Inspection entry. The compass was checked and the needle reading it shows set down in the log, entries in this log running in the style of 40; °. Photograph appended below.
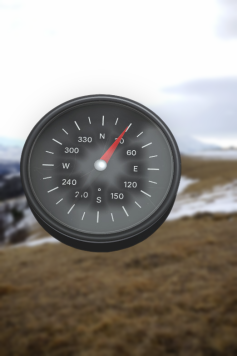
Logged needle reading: 30; °
